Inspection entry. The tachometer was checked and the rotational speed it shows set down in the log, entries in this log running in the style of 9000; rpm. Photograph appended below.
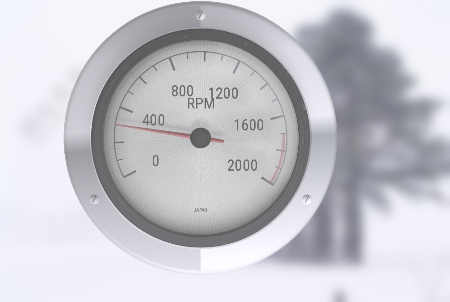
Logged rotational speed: 300; rpm
